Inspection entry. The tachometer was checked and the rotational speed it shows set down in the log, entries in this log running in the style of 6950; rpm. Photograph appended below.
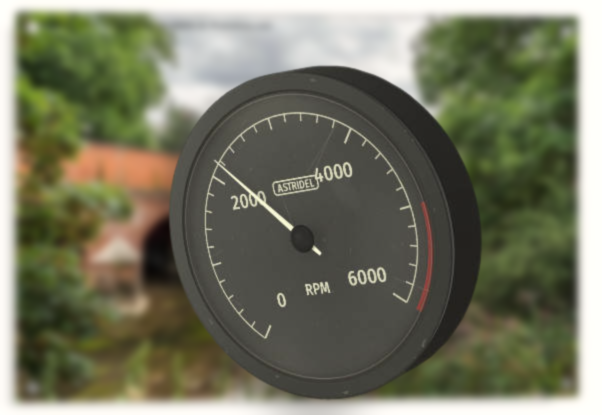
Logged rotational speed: 2200; rpm
